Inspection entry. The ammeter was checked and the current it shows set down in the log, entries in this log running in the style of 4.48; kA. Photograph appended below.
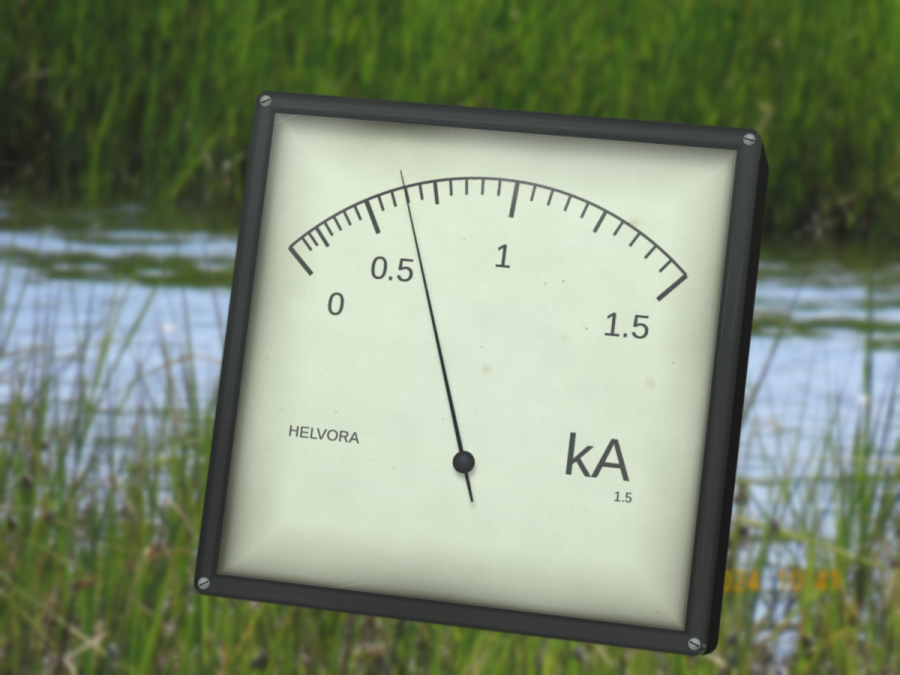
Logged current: 0.65; kA
